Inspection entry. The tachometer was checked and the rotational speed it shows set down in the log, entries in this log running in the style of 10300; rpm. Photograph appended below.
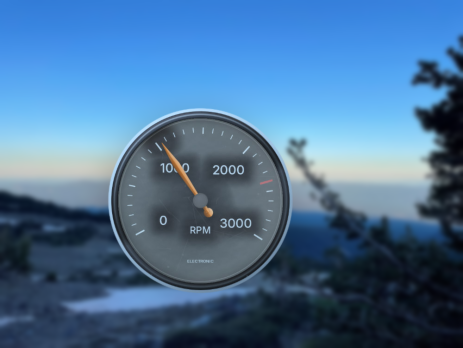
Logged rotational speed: 1050; rpm
